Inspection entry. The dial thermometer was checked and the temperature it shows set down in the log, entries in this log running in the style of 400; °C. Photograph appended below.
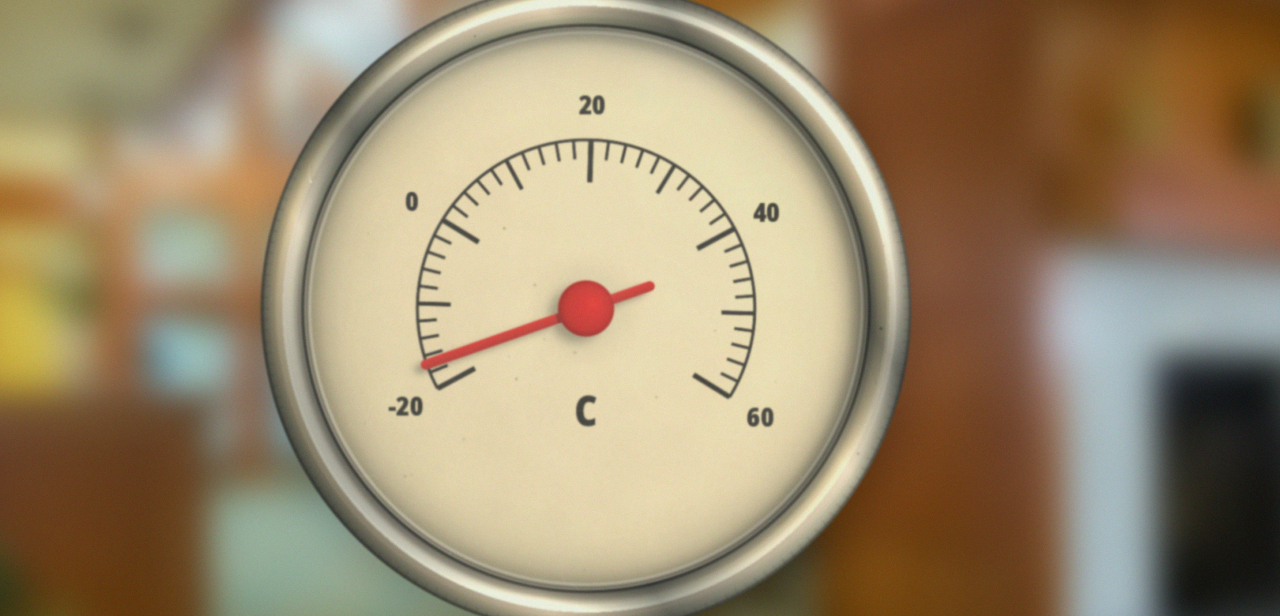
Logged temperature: -17; °C
